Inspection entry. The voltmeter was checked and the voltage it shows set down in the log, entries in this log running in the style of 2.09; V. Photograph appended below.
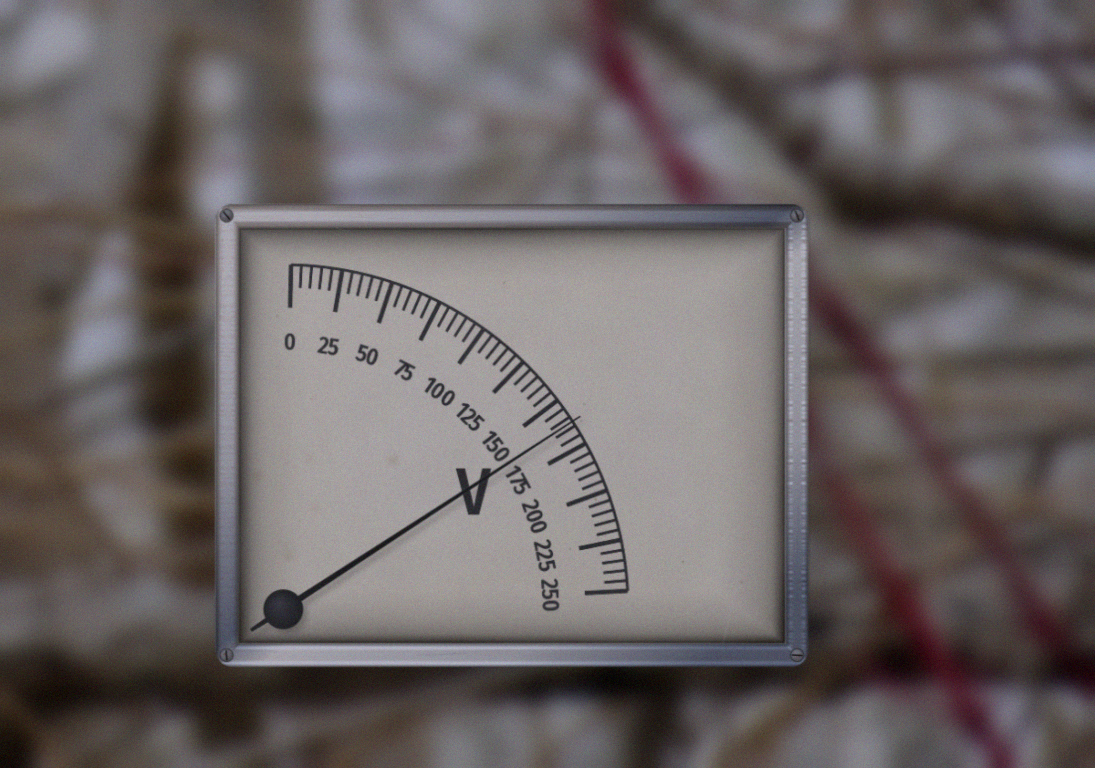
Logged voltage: 162.5; V
